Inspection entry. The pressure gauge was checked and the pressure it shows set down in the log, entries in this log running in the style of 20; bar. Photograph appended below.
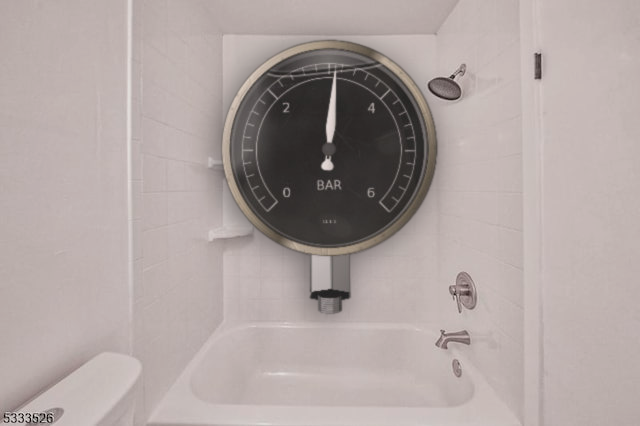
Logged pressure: 3.1; bar
